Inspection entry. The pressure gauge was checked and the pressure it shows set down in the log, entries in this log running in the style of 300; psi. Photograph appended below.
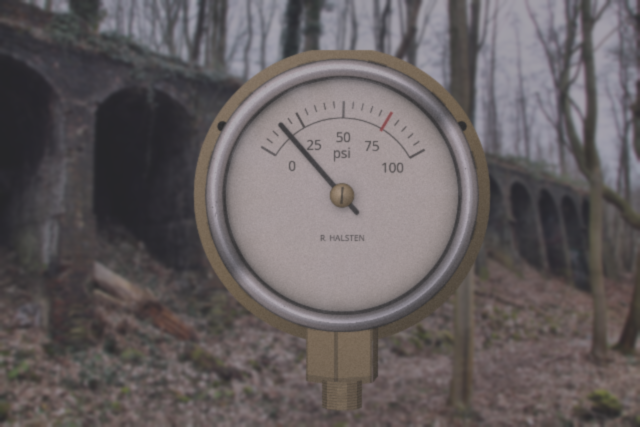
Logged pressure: 15; psi
